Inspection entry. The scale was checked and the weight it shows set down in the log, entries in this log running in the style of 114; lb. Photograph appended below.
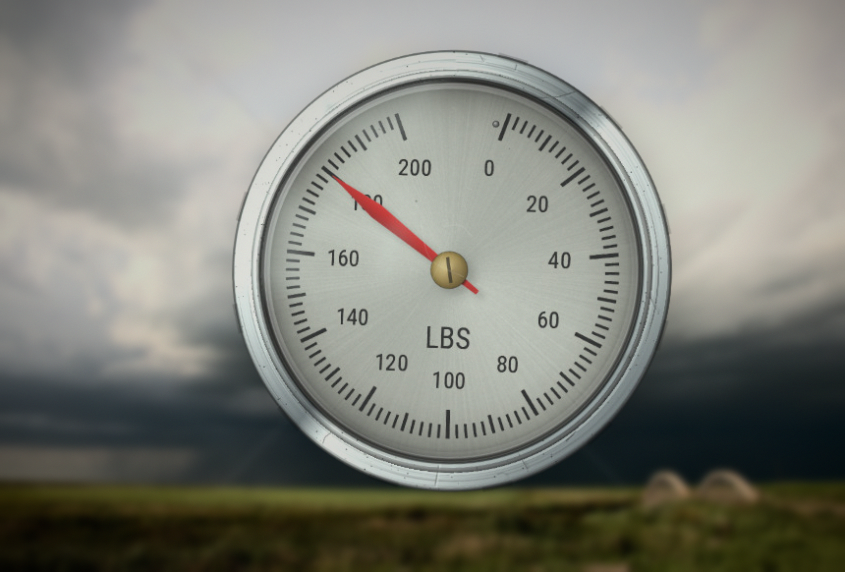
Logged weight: 180; lb
